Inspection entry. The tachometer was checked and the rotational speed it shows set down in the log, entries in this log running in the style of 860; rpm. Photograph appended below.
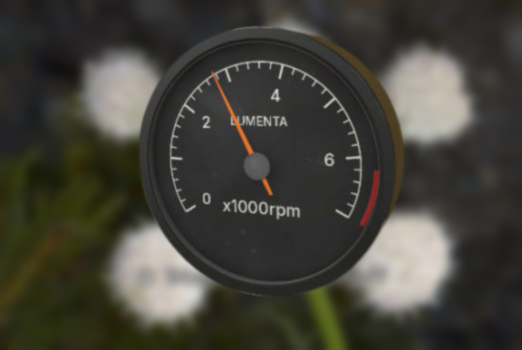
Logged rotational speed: 2800; rpm
